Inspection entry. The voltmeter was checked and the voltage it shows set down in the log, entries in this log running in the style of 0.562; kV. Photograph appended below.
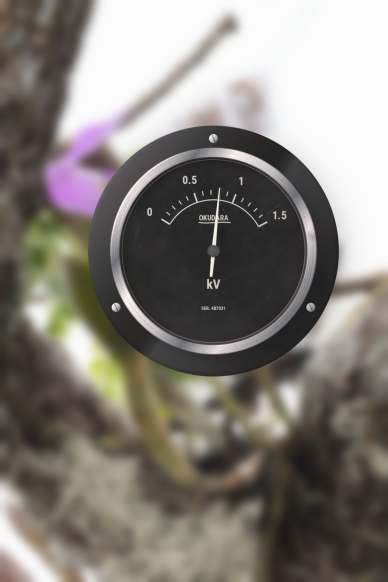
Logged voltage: 0.8; kV
